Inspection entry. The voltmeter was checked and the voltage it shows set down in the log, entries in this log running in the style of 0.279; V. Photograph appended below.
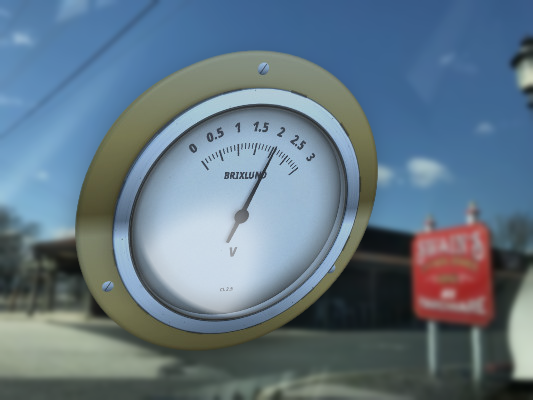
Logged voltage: 2; V
